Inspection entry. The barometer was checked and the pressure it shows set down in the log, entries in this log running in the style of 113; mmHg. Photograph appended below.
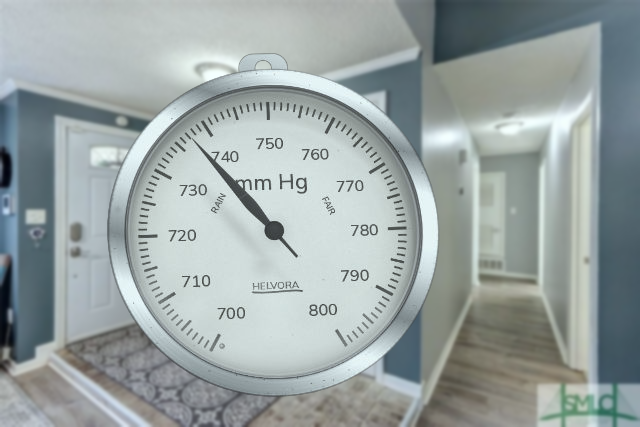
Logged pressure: 737; mmHg
